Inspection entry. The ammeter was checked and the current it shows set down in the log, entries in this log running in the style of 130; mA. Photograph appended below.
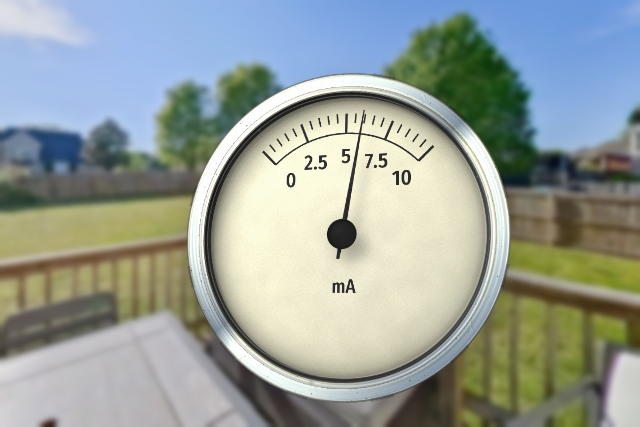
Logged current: 6; mA
